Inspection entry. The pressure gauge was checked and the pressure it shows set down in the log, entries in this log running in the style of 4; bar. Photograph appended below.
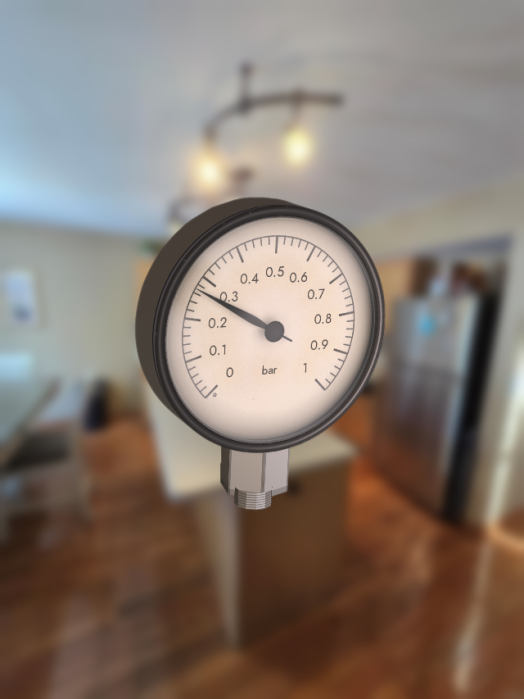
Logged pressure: 0.27; bar
